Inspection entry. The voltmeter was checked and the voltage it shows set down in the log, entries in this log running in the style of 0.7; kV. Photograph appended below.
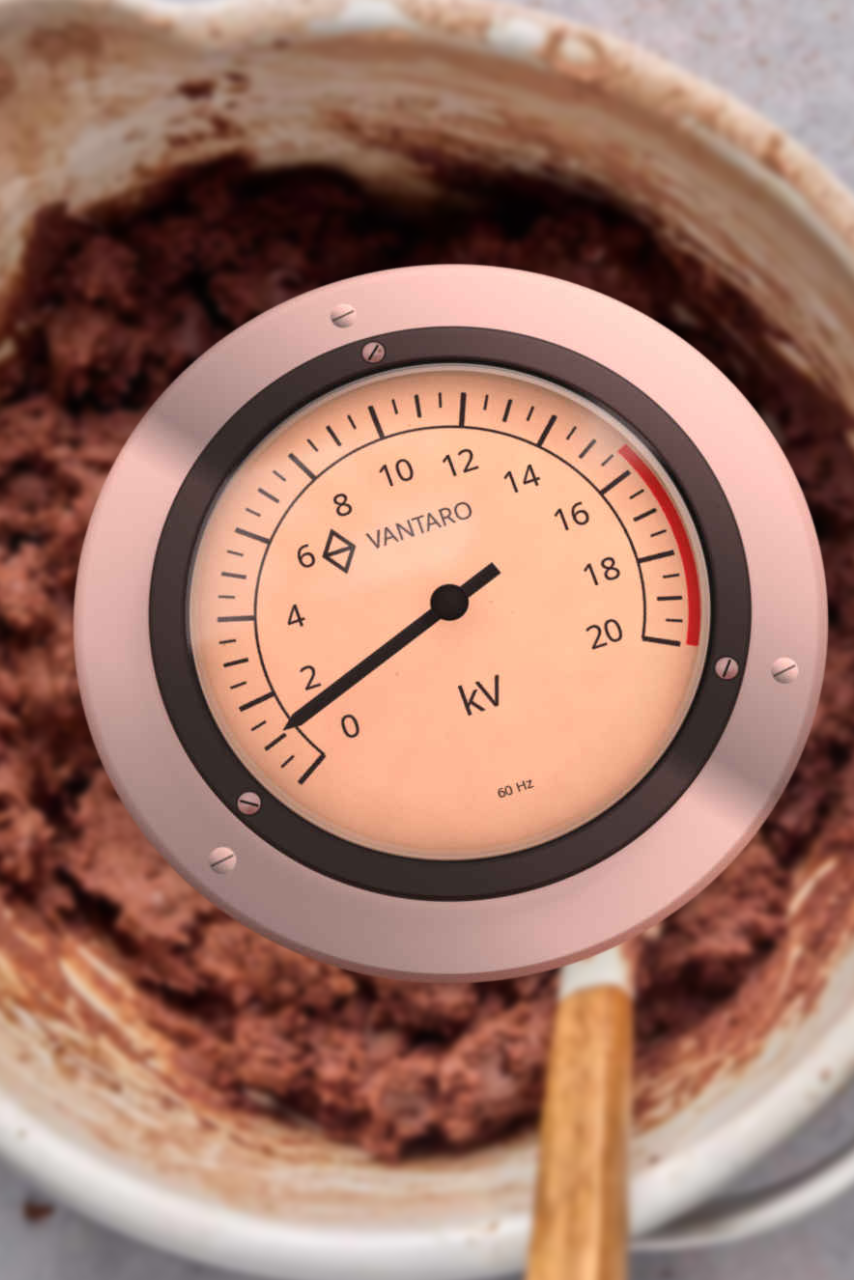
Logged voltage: 1; kV
